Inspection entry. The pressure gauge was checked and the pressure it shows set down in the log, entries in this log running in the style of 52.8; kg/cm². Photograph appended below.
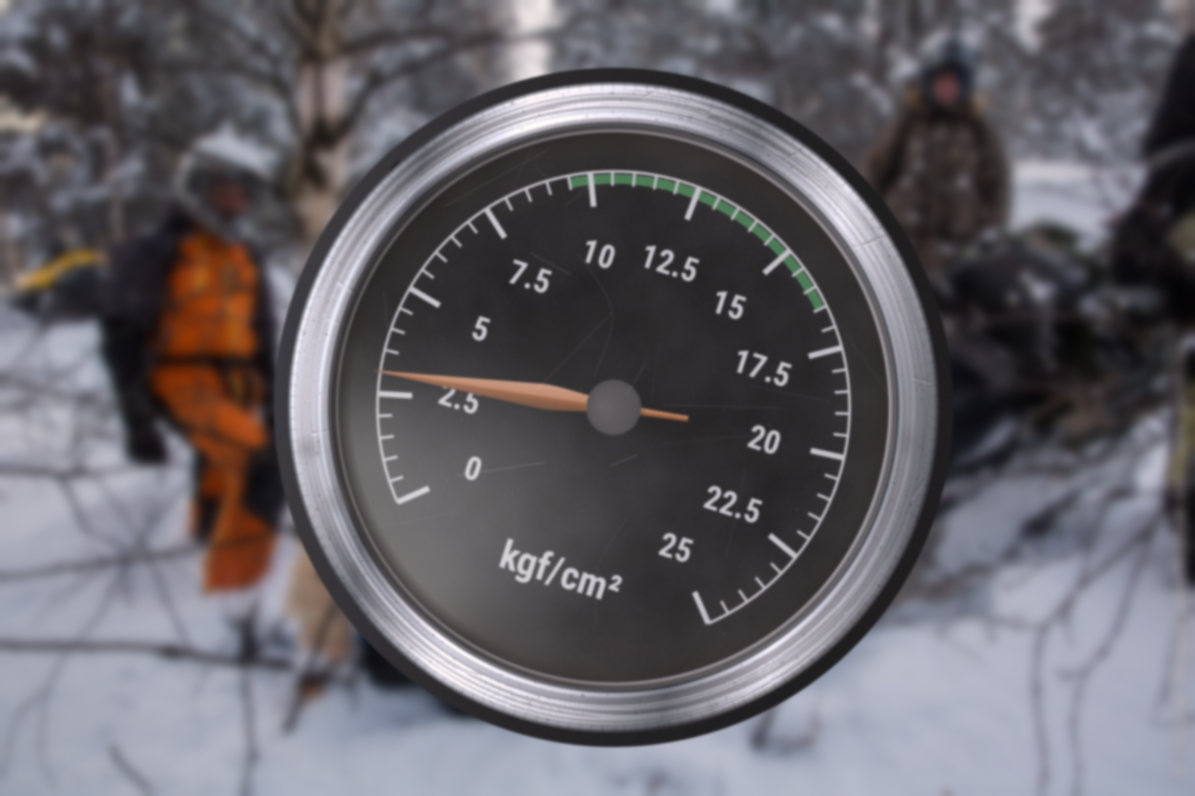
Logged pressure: 3; kg/cm²
